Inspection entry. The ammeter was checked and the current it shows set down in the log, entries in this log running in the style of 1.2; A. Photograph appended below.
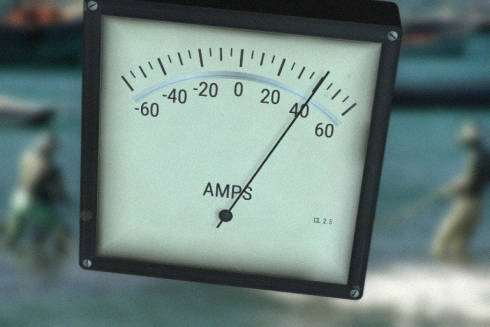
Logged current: 40; A
